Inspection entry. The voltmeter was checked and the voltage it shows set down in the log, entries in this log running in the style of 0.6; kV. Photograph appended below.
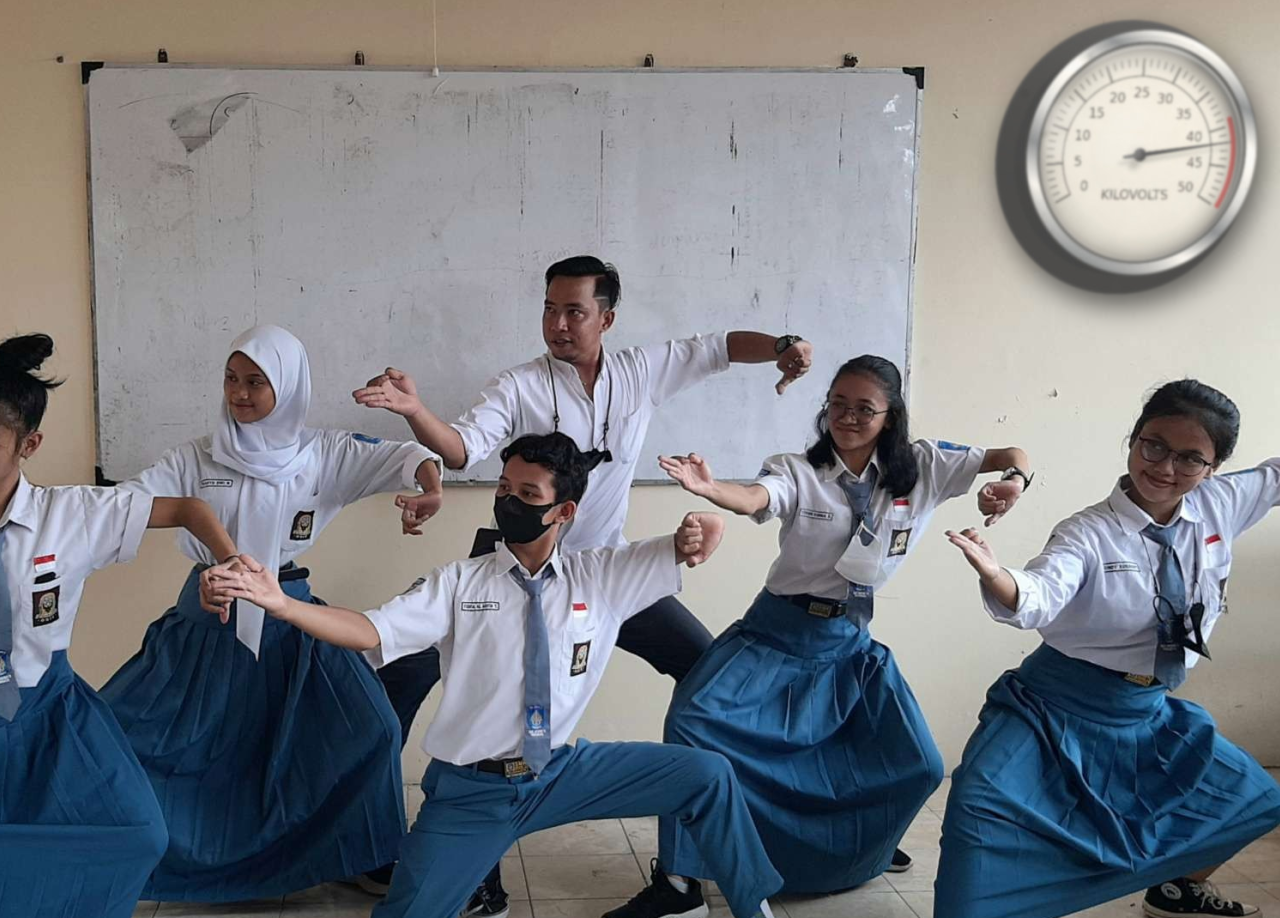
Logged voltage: 42; kV
